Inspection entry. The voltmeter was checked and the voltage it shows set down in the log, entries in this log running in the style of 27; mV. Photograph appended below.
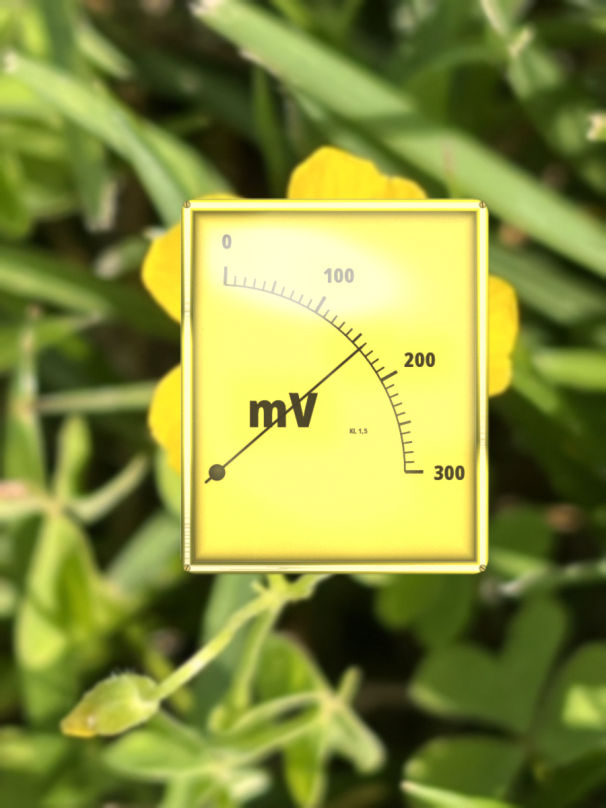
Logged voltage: 160; mV
